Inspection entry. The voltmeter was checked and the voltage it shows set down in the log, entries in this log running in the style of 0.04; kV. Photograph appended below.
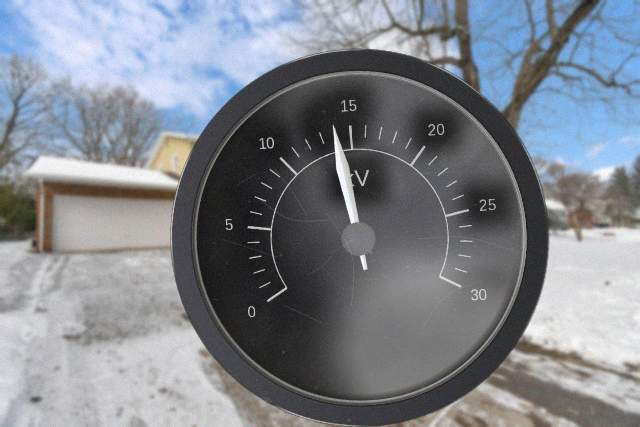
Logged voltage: 14; kV
